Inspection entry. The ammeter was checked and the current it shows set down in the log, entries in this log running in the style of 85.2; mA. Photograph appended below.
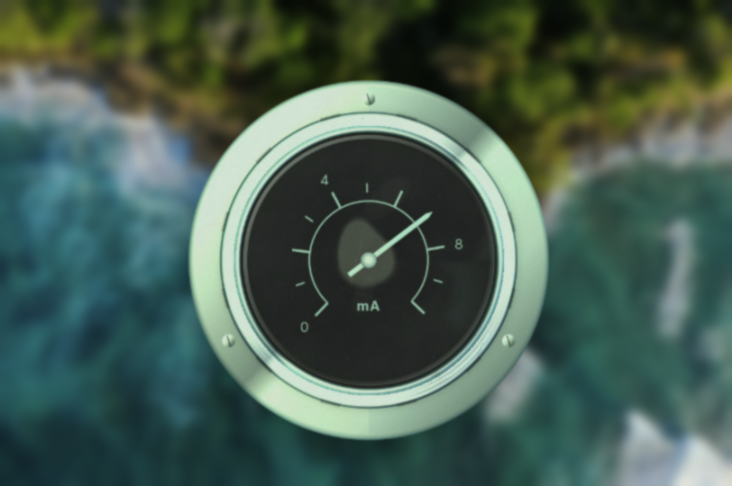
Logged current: 7; mA
